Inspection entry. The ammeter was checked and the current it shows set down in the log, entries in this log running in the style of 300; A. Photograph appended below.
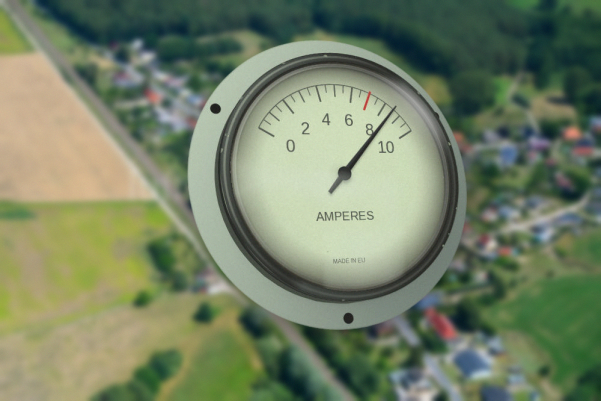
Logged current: 8.5; A
